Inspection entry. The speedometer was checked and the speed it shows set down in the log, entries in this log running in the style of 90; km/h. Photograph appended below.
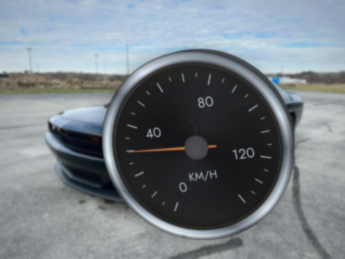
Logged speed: 30; km/h
